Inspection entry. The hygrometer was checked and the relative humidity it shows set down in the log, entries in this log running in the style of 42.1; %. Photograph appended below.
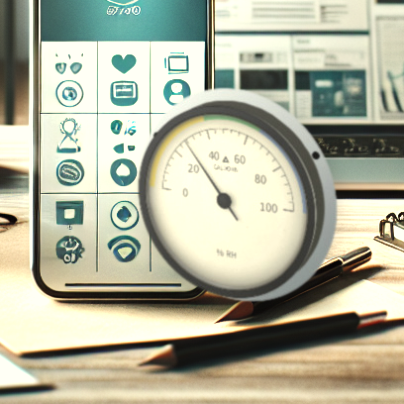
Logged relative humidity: 28; %
